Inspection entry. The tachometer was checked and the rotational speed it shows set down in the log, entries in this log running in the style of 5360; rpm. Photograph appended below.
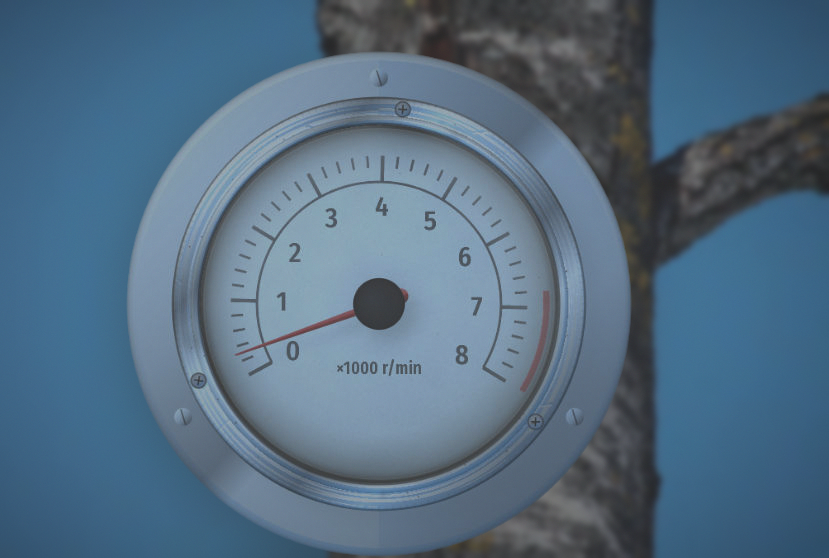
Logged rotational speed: 300; rpm
